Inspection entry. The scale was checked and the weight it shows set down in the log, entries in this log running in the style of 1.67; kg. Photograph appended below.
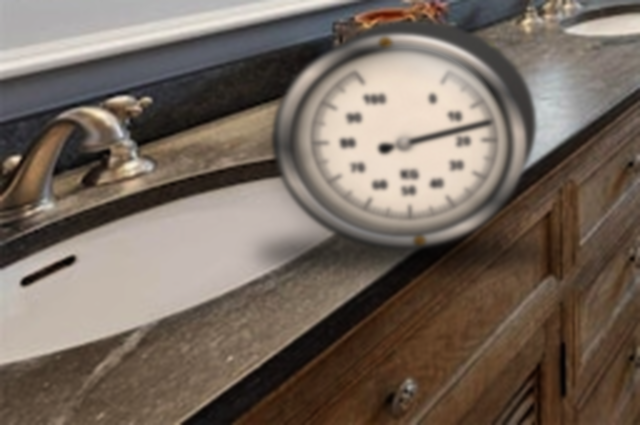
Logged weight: 15; kg
